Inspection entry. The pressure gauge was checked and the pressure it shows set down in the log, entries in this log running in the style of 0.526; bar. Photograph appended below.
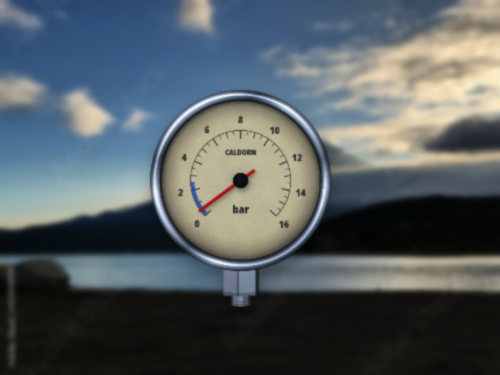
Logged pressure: 0.5; bar
